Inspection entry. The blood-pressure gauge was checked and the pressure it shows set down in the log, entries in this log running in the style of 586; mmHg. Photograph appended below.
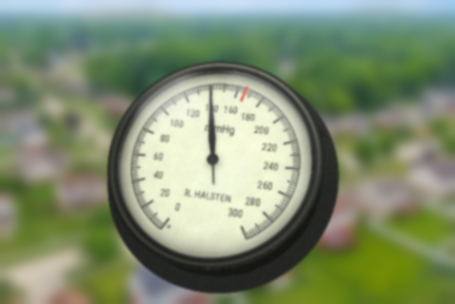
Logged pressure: 140; mmHg
